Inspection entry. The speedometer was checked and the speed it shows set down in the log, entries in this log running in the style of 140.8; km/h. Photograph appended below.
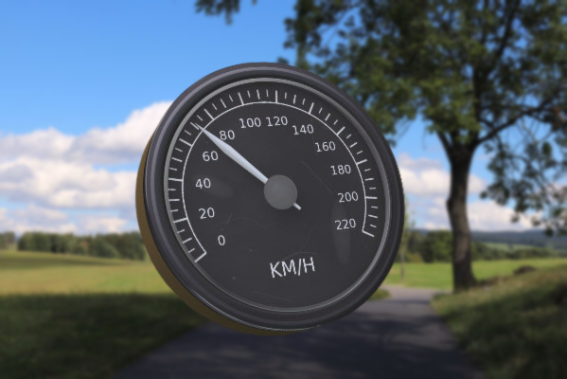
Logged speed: 70; km/h
